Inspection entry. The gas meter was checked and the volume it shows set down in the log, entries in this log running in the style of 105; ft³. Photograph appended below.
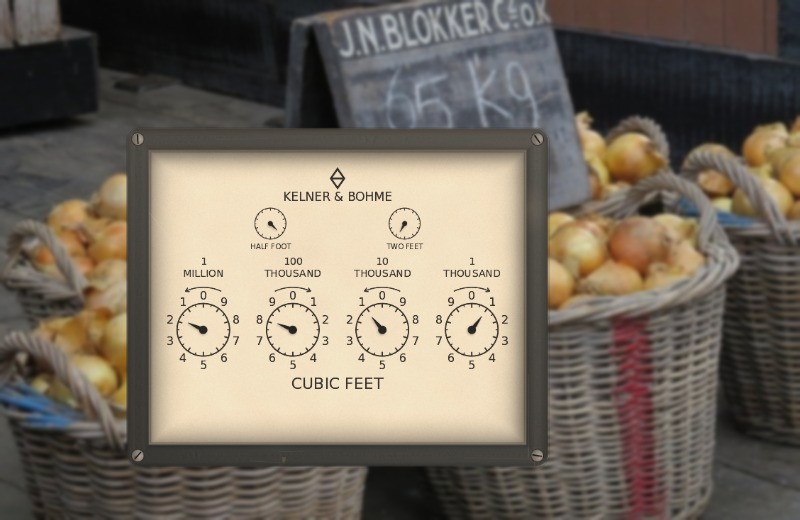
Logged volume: 181100; ft³
